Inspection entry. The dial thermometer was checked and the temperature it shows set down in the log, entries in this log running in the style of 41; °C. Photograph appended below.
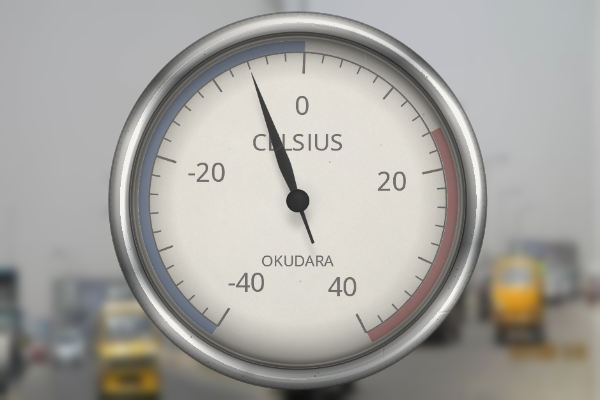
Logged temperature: -6; °C
